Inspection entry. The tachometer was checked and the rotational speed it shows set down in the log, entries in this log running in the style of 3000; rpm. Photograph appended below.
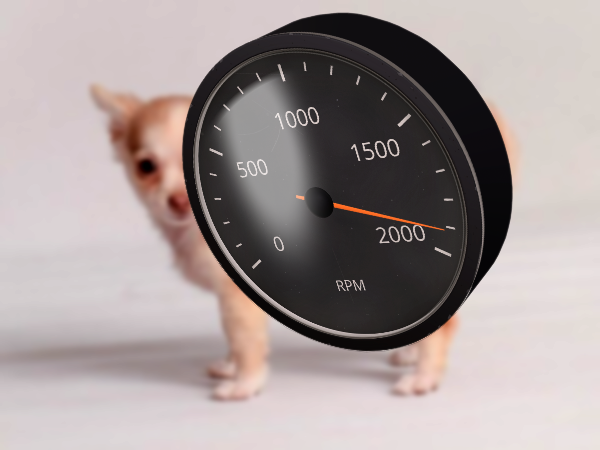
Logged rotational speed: 1900; rpm
